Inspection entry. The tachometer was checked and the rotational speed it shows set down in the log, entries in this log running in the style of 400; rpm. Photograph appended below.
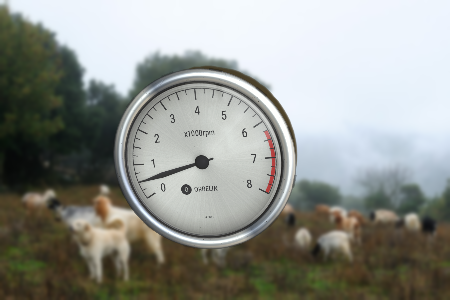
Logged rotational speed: 500; rpm
